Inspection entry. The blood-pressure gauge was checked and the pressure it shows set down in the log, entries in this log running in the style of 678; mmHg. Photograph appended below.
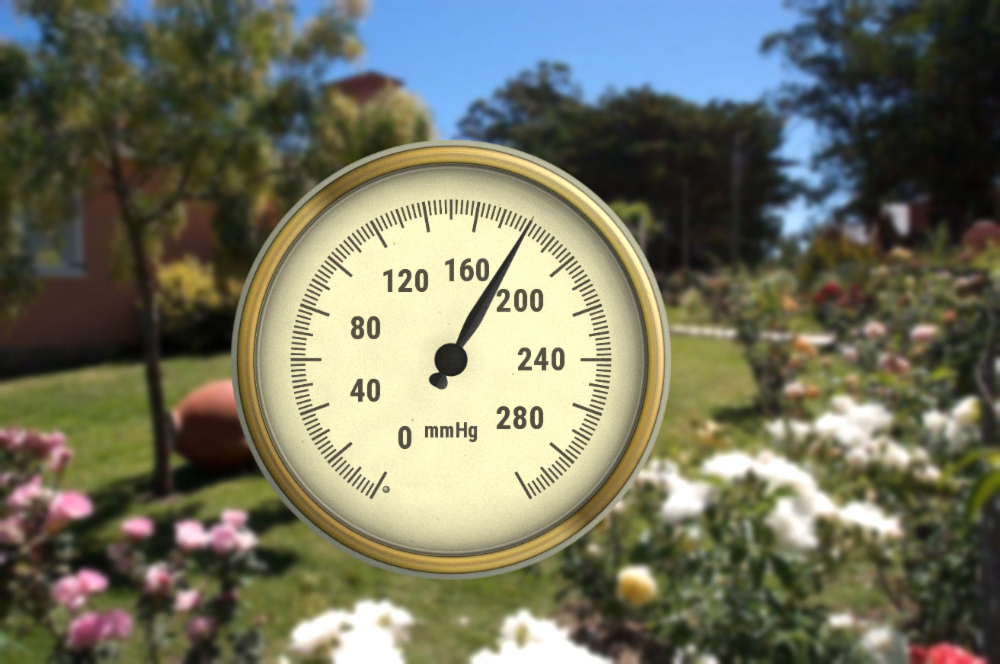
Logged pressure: 180; mmHg
